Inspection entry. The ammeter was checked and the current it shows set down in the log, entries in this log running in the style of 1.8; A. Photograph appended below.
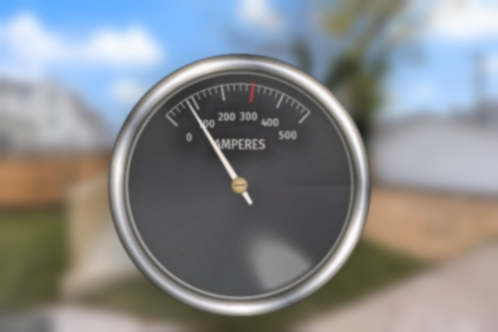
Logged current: 80; A
